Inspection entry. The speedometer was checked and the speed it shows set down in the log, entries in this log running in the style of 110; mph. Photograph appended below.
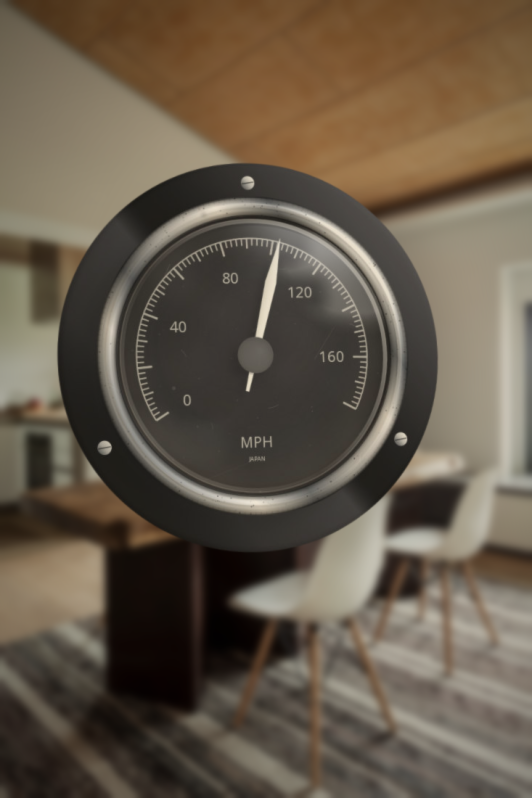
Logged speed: 102; mph
